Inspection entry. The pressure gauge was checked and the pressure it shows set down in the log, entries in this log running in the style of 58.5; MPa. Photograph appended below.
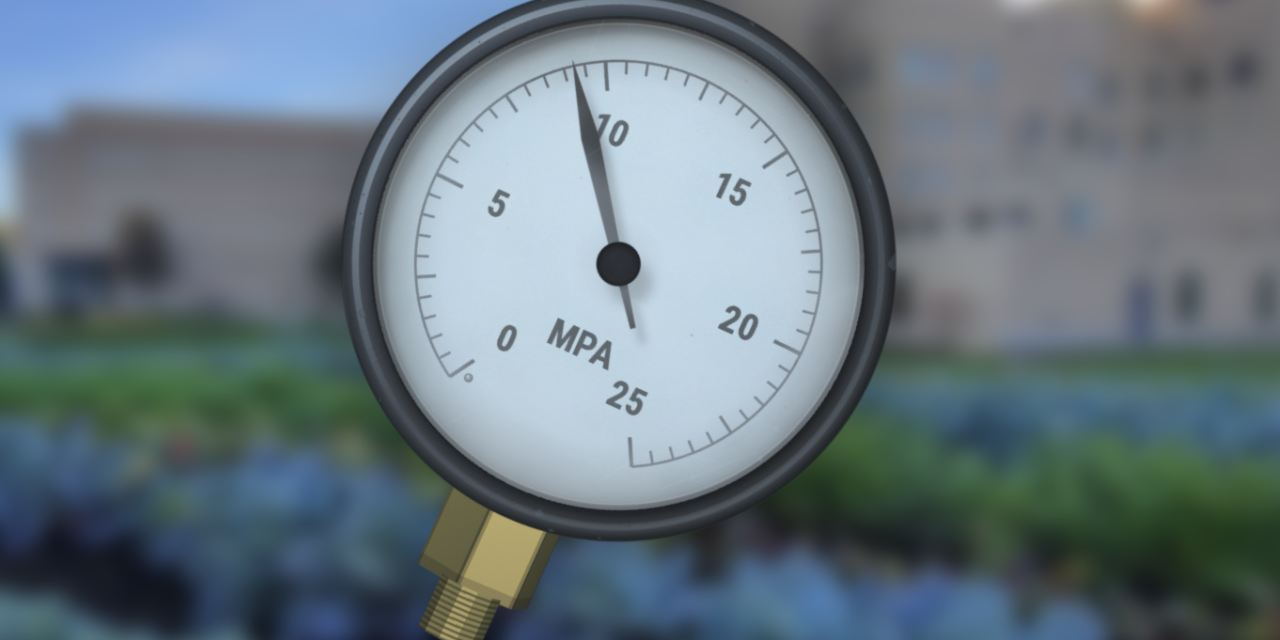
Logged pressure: 9.25; MPa
